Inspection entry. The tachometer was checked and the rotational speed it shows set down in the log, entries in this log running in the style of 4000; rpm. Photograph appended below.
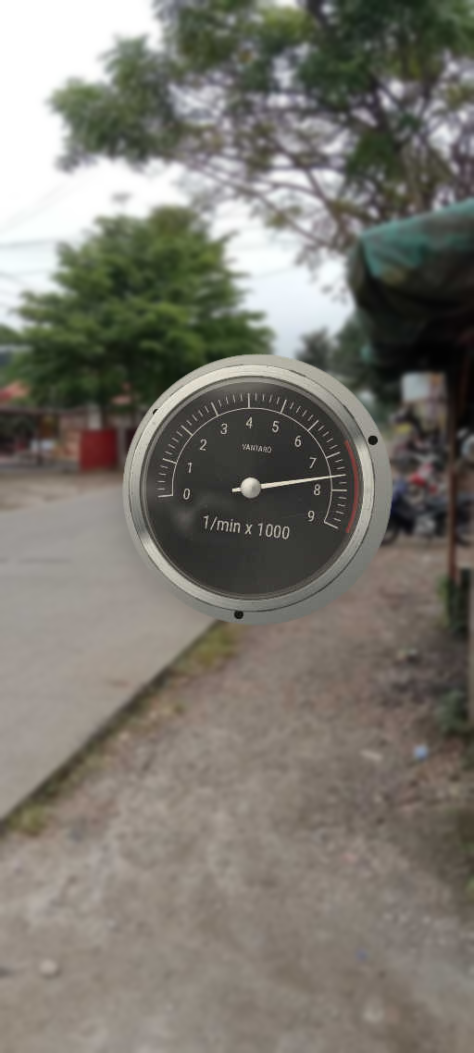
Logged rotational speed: 7600; rpm
